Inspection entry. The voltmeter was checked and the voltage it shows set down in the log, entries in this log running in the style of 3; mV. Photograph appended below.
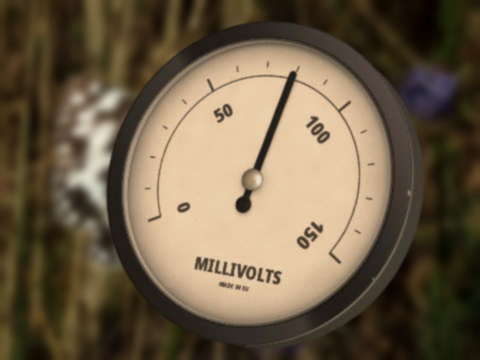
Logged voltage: 80; mV
